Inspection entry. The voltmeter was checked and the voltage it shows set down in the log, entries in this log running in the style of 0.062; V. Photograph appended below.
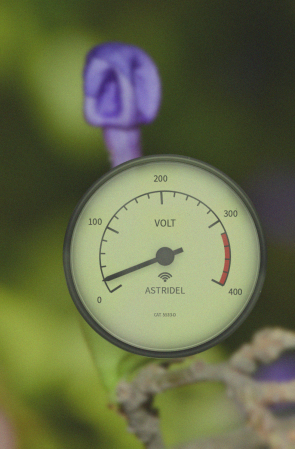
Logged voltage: 20; V
